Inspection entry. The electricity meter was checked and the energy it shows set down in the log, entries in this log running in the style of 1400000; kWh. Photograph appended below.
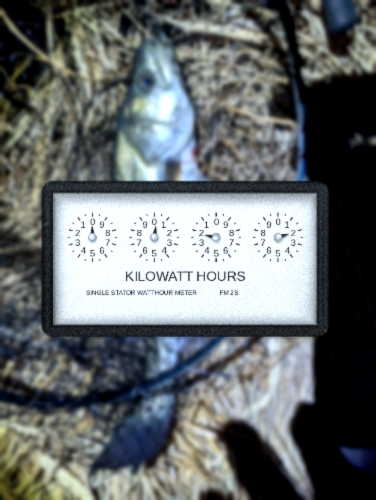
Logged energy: 22; kWh
